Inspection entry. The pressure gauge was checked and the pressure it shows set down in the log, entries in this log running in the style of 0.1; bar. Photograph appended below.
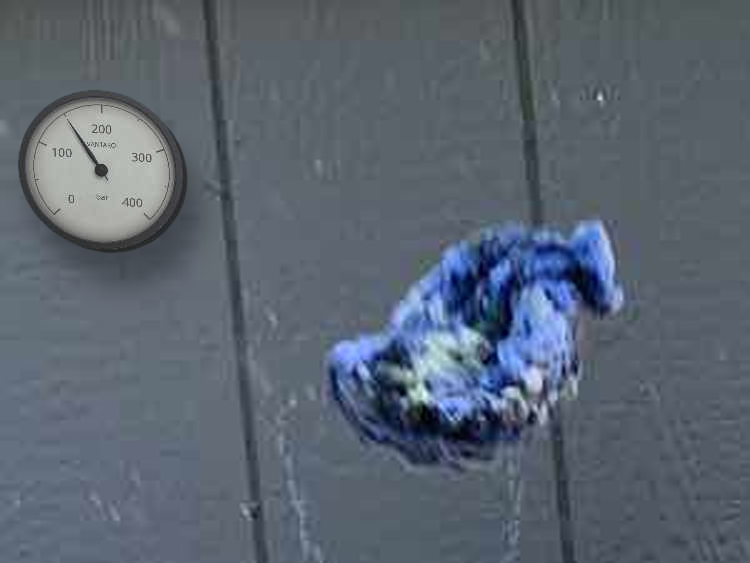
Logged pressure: 150; bar
